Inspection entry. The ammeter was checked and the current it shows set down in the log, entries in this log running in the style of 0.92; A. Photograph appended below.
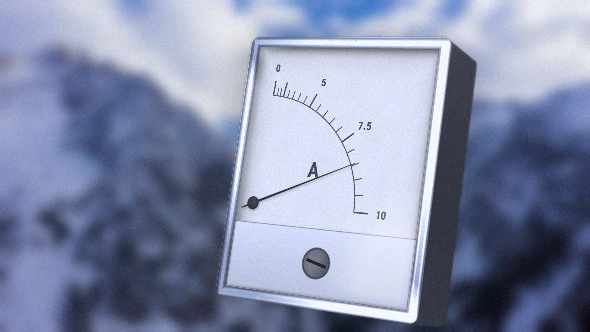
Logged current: 8.5; A
